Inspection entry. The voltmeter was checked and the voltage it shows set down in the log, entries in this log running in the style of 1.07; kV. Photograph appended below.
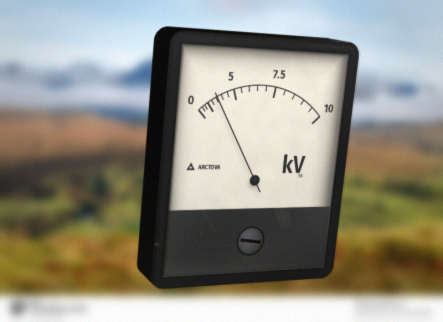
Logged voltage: 3.5; kV
